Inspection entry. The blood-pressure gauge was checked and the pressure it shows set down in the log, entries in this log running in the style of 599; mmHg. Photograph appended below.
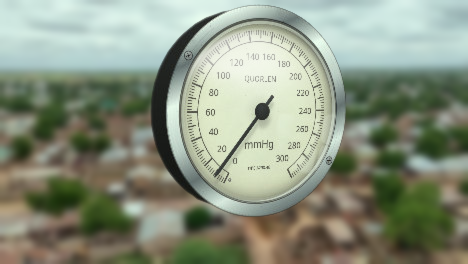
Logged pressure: 10; mmHg
